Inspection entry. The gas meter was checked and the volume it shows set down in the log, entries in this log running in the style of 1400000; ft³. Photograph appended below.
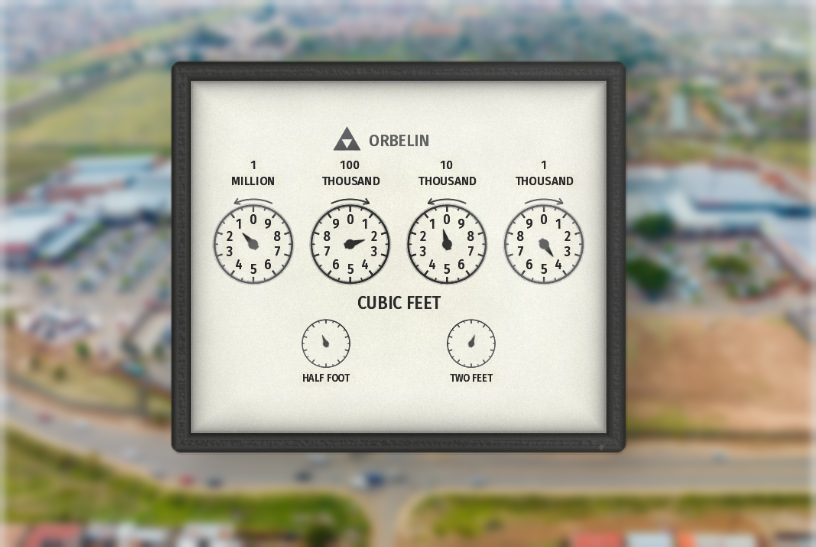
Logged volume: 120400; ft³
